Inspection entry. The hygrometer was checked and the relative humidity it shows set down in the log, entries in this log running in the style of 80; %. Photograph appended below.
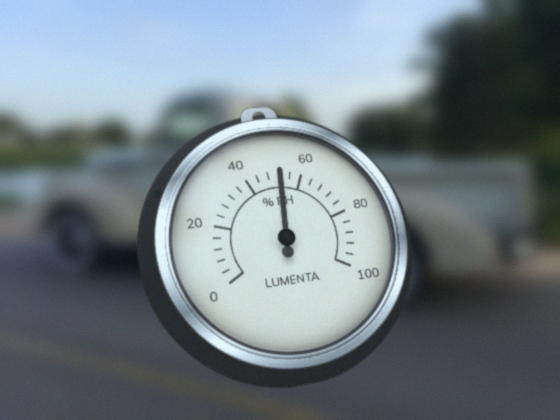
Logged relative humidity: 52; %
